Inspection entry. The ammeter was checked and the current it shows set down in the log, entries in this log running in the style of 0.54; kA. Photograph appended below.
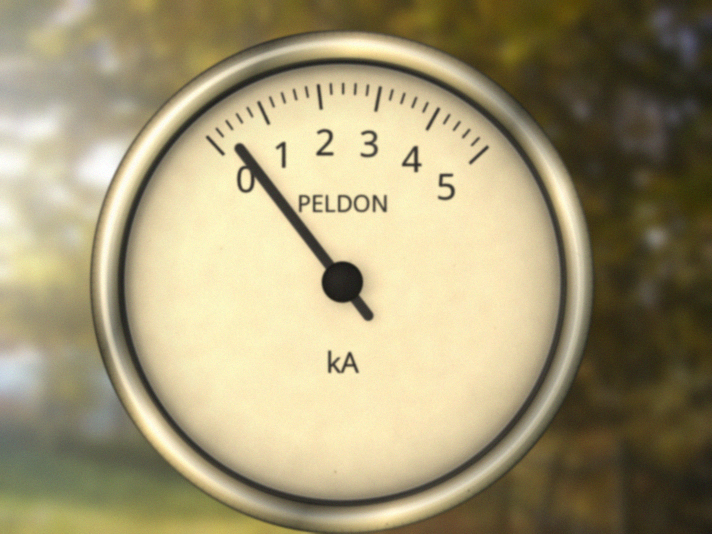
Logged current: 0.3; kA
